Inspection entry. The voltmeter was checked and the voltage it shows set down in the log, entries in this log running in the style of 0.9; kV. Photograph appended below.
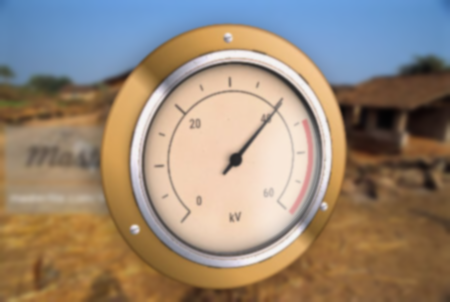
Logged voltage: 40; kV
